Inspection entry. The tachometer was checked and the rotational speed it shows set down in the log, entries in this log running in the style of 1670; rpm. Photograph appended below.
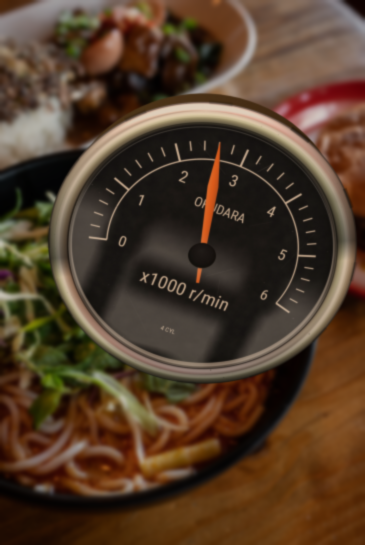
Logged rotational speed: 2600; rpm
